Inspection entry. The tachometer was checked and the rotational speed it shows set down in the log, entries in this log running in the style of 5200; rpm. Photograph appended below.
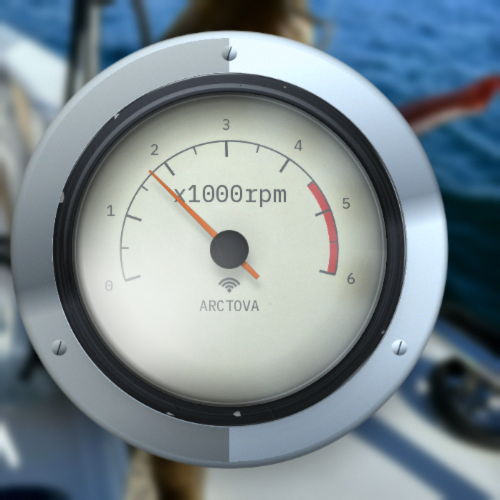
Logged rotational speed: 1750; rpm
